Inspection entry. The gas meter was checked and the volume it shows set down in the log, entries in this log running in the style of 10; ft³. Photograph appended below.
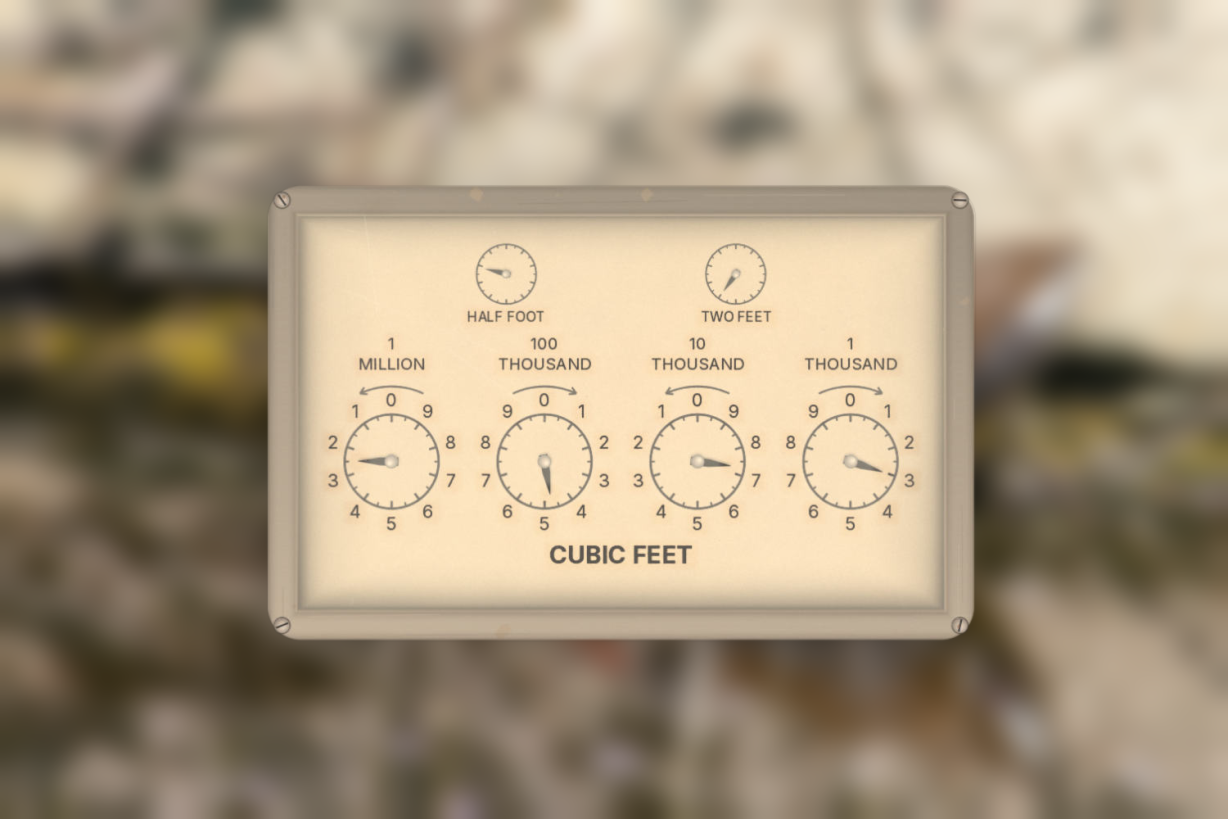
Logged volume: 247300; ft³
